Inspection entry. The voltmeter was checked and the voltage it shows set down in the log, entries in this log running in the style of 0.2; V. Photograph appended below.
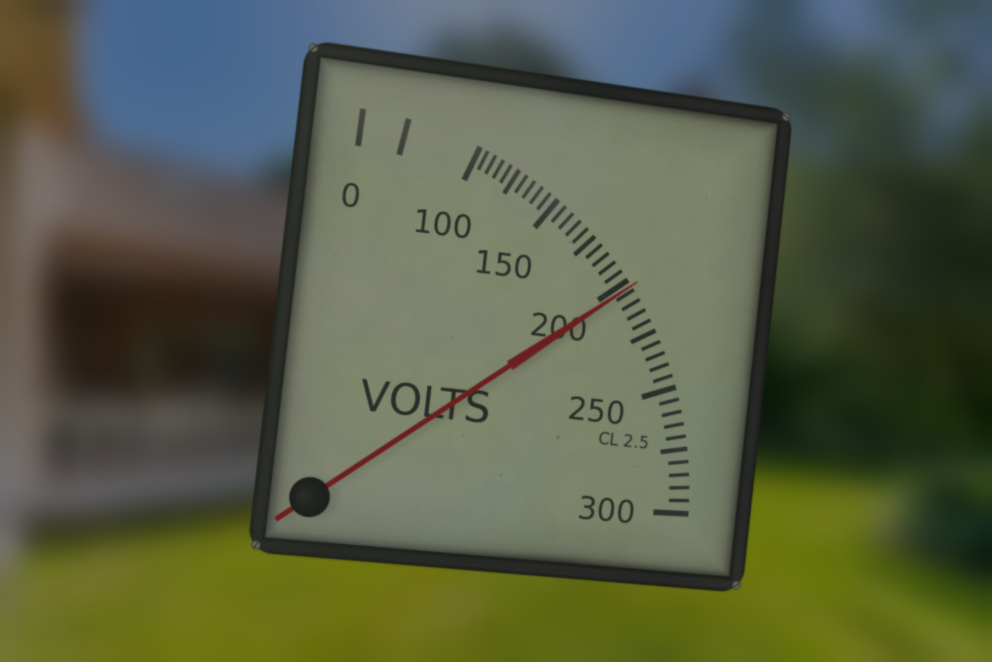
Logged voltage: 202.5; V
